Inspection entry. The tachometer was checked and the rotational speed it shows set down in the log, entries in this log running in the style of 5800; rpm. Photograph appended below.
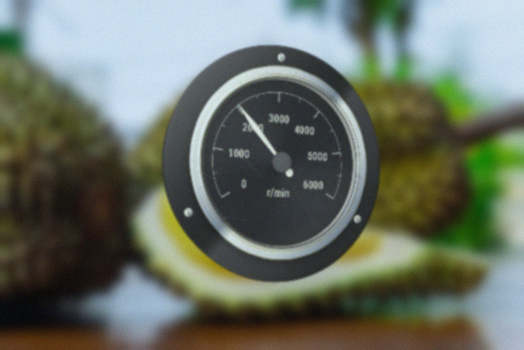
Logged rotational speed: 2000; rpm
